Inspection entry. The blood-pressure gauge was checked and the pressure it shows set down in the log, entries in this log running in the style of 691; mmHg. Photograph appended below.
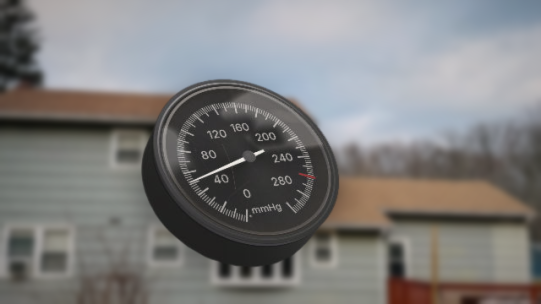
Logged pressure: 50; mmHg
